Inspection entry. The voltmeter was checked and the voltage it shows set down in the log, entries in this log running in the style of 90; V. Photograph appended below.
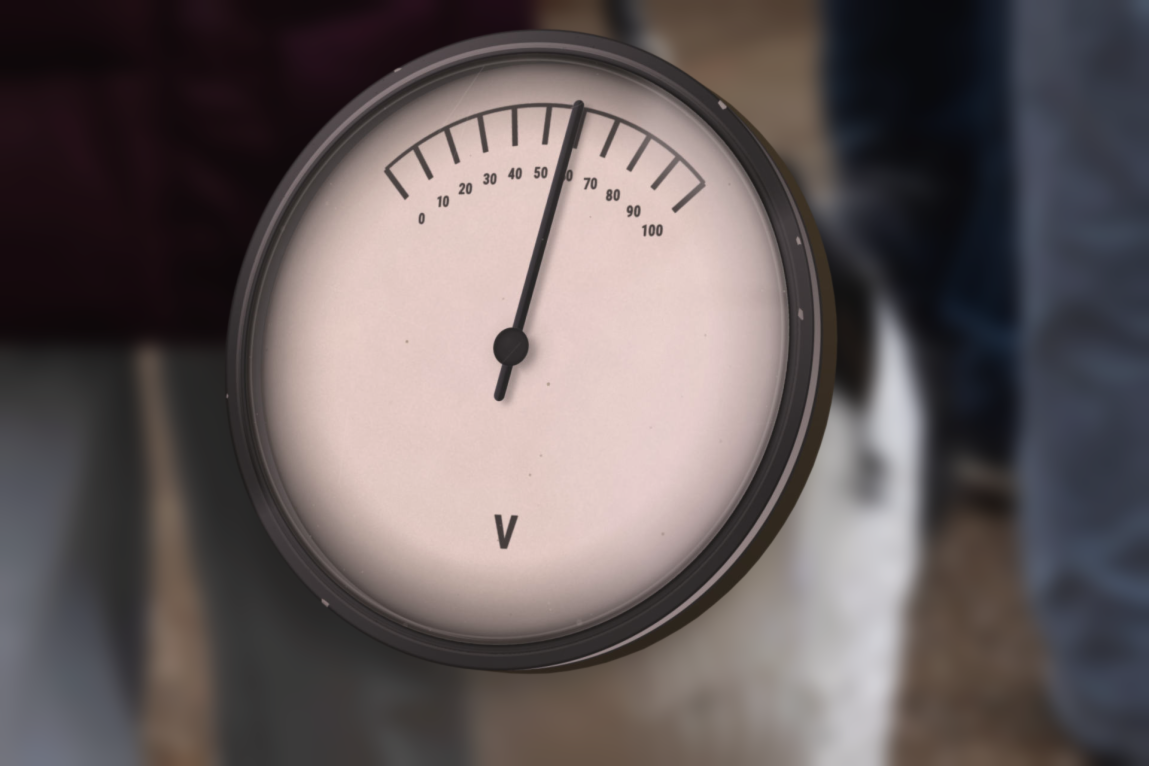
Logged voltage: 60; V
